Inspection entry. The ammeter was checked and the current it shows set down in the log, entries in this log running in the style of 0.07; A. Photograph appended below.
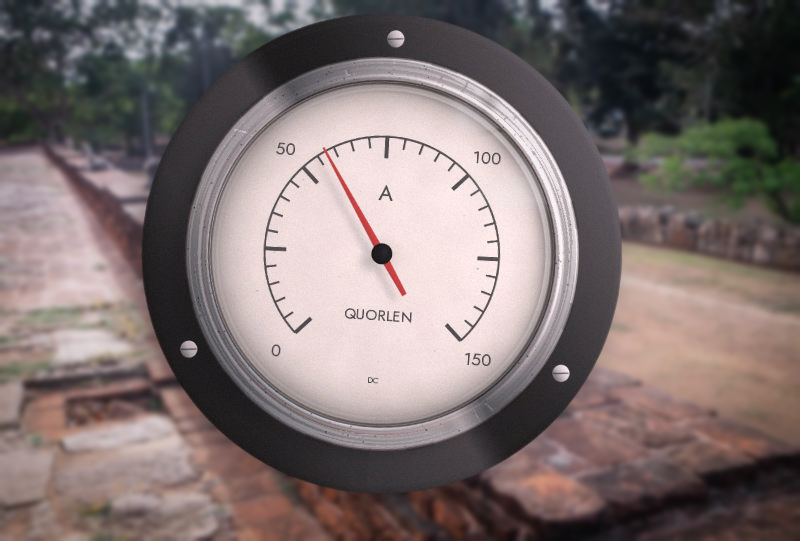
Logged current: 57.5; A
